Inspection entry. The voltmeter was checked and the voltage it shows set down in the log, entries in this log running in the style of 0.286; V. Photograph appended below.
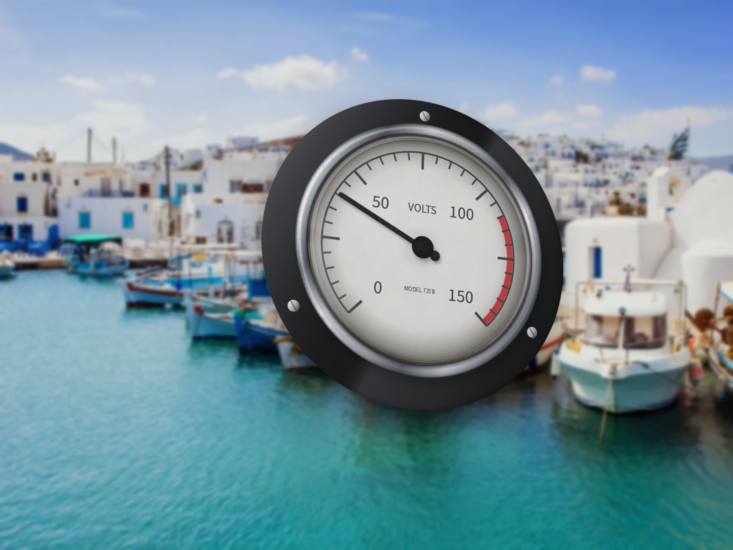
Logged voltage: 40; V
